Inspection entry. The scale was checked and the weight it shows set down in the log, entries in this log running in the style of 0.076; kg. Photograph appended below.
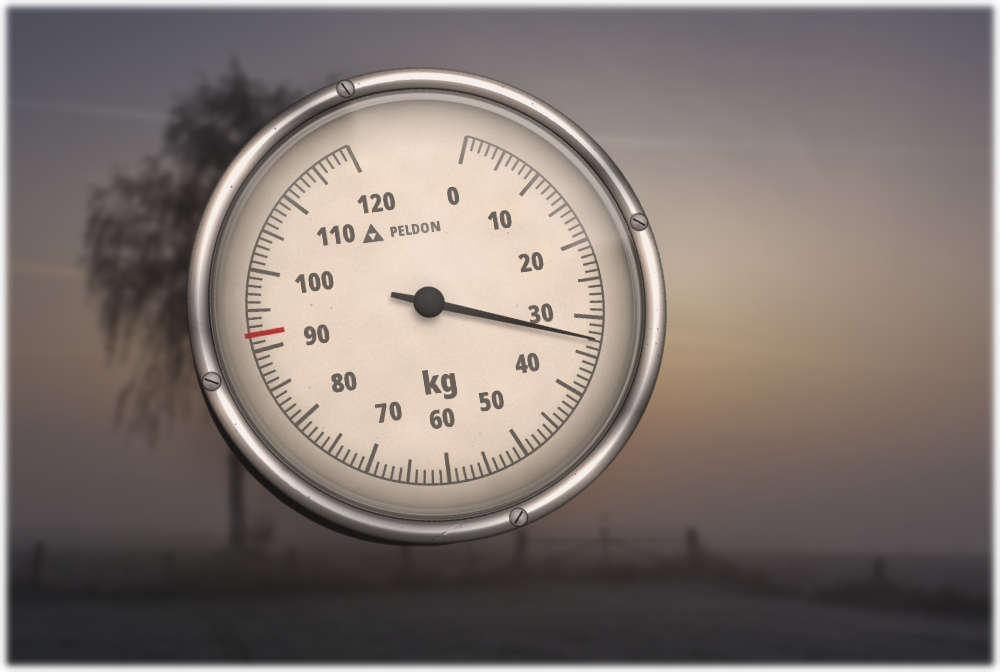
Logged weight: 33; kg
